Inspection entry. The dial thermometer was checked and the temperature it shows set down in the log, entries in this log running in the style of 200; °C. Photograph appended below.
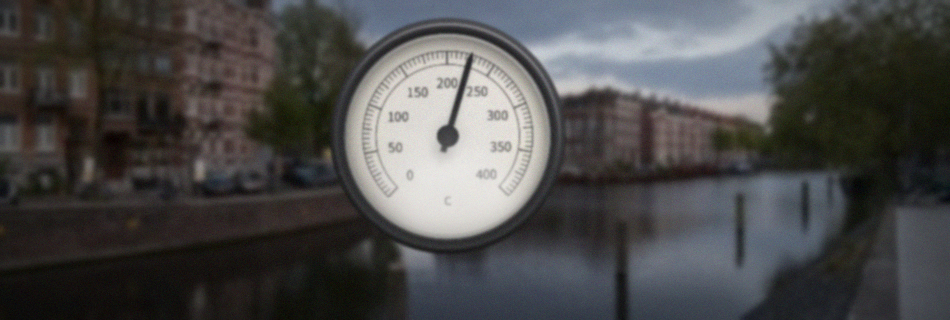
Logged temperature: 225; °C
